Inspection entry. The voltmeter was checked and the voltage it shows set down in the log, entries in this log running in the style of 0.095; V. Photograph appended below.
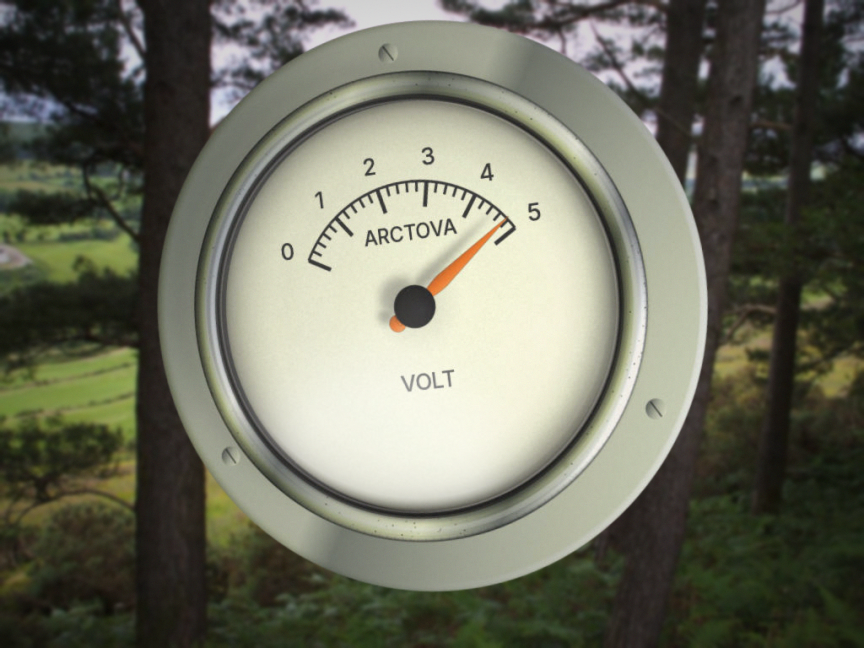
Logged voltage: 4.8; V
